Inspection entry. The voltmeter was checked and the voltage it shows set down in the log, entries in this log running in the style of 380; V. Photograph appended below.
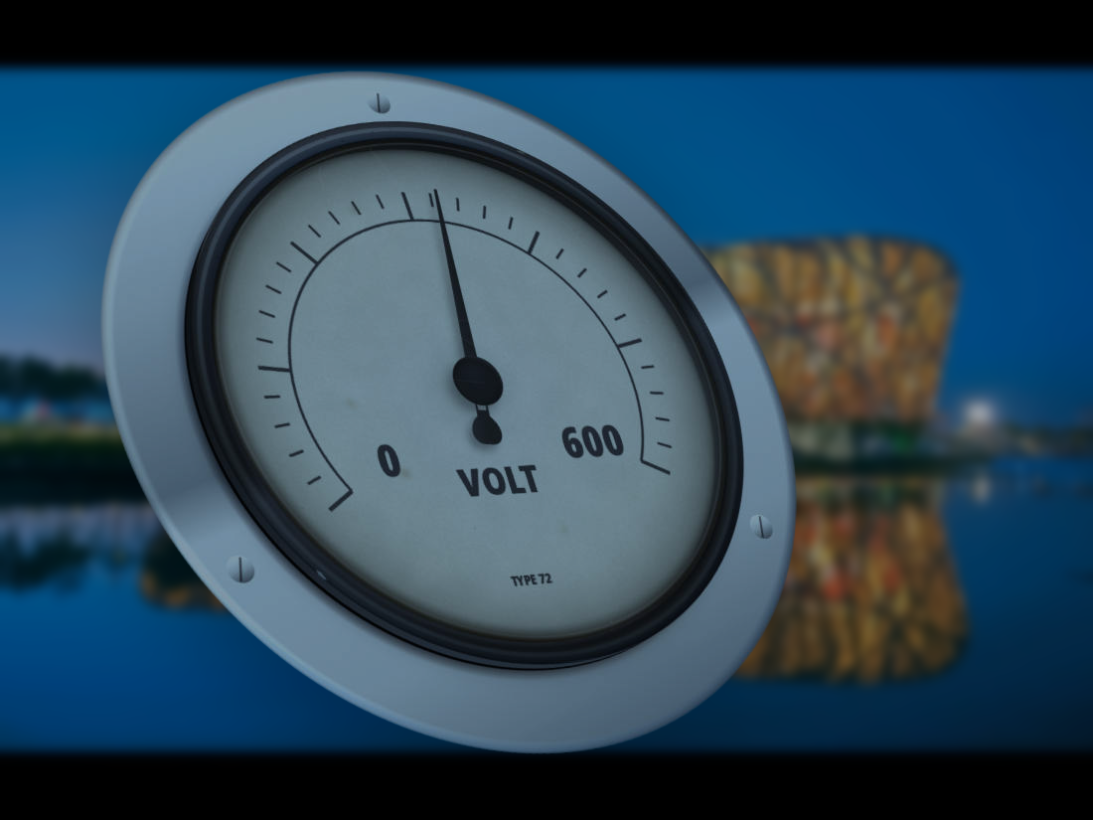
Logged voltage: 320; V
